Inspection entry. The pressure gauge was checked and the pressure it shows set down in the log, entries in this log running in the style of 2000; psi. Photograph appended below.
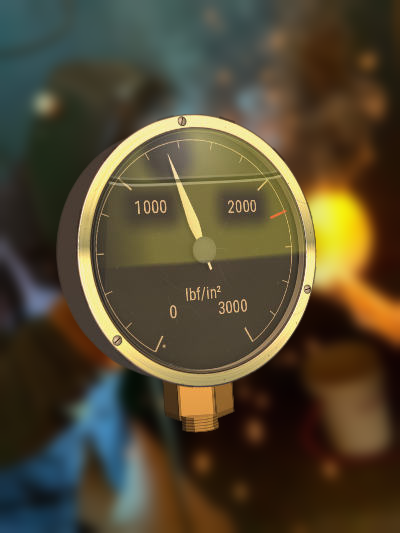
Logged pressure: 1300; psi
